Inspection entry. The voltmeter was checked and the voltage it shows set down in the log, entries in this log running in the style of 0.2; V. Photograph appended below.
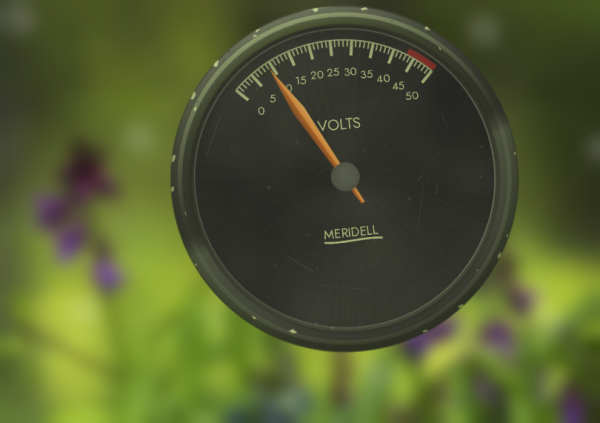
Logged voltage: 9; V
